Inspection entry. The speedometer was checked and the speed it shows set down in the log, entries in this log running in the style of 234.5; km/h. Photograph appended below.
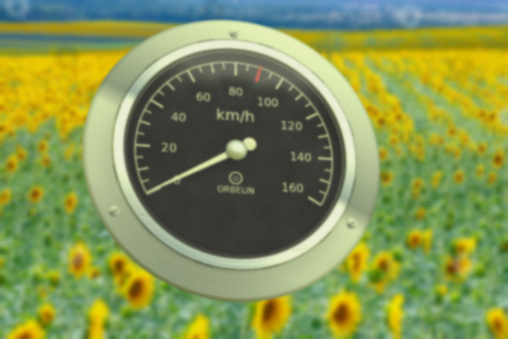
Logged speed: 0; km/h
